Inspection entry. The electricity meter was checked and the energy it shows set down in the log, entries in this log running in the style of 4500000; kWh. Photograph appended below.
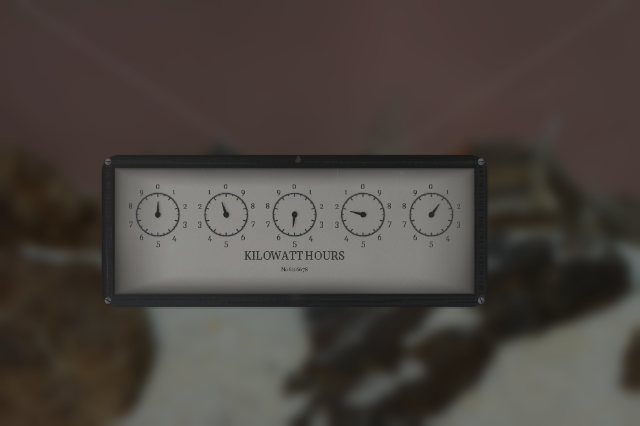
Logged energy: 521; kWh
